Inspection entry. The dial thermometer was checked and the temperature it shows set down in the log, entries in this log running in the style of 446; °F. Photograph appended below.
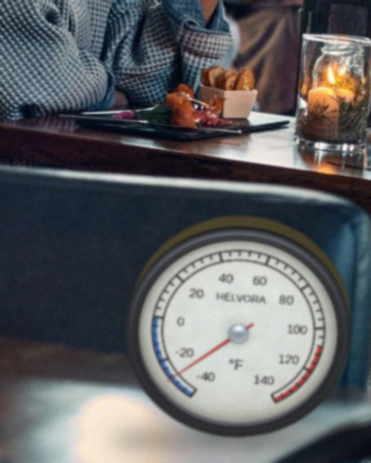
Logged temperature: -28; °F
